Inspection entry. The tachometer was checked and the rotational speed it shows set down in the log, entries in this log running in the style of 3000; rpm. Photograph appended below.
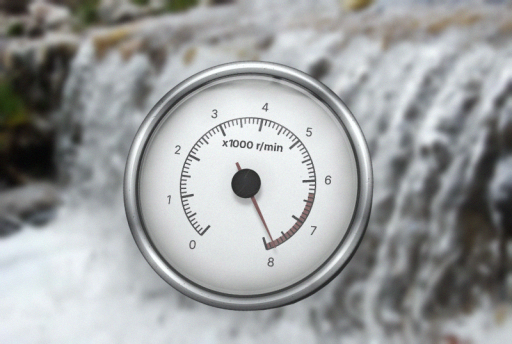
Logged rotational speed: 7800; rpm
